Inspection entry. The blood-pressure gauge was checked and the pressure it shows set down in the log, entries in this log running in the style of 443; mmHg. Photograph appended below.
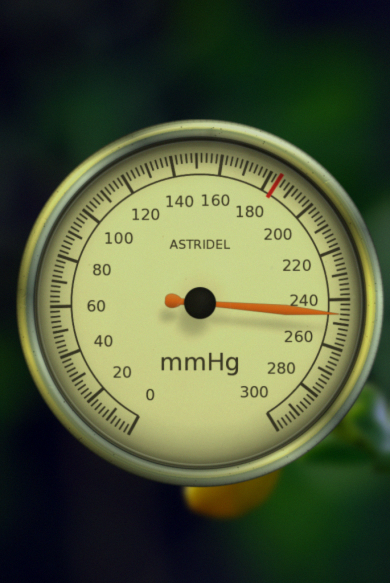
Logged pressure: 246; mmHg
